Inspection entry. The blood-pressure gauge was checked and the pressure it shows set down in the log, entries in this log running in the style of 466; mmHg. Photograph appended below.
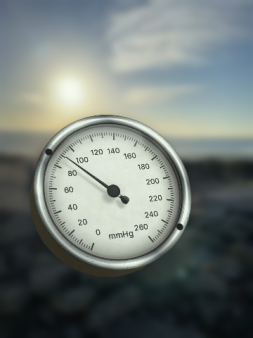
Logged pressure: 90; mmHg
